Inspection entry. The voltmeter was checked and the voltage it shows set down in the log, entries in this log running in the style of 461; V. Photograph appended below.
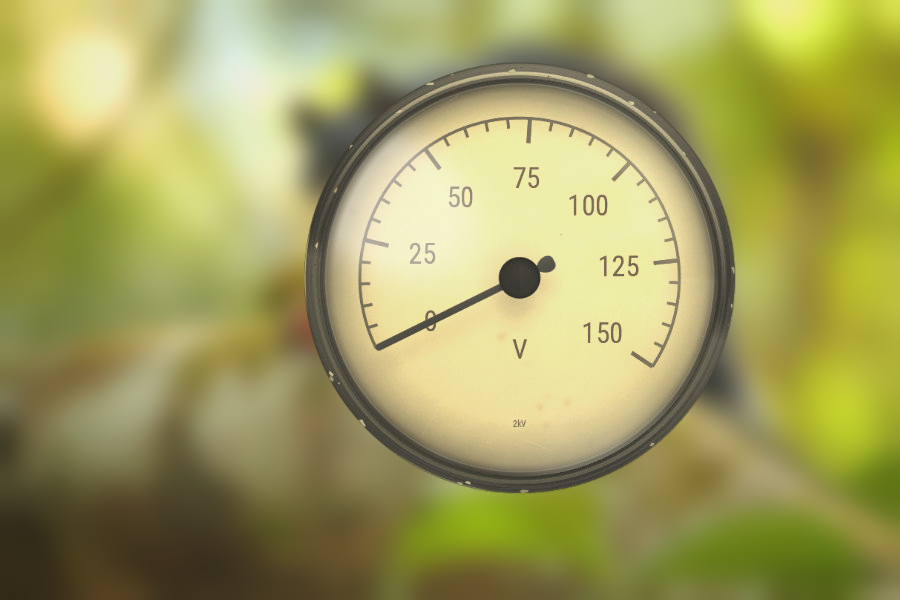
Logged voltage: 0; V
